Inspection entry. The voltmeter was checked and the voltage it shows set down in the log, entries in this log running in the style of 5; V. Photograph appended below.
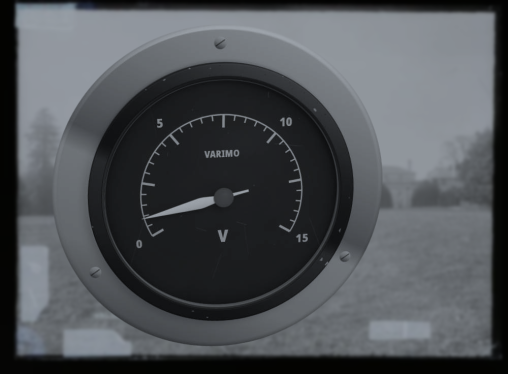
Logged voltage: 1; V
